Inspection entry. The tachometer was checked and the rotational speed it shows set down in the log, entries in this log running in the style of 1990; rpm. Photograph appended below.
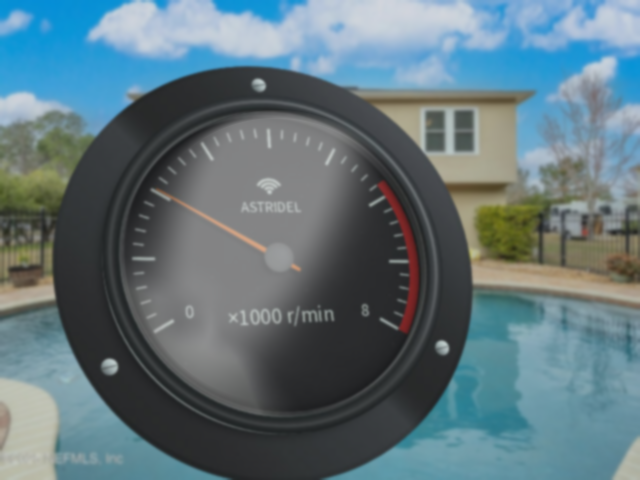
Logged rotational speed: 2000; rpm
